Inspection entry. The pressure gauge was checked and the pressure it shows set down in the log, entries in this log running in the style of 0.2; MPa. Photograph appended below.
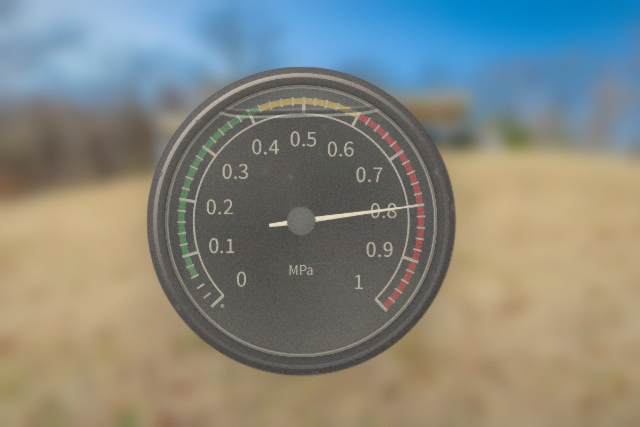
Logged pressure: 0.8; MPa
